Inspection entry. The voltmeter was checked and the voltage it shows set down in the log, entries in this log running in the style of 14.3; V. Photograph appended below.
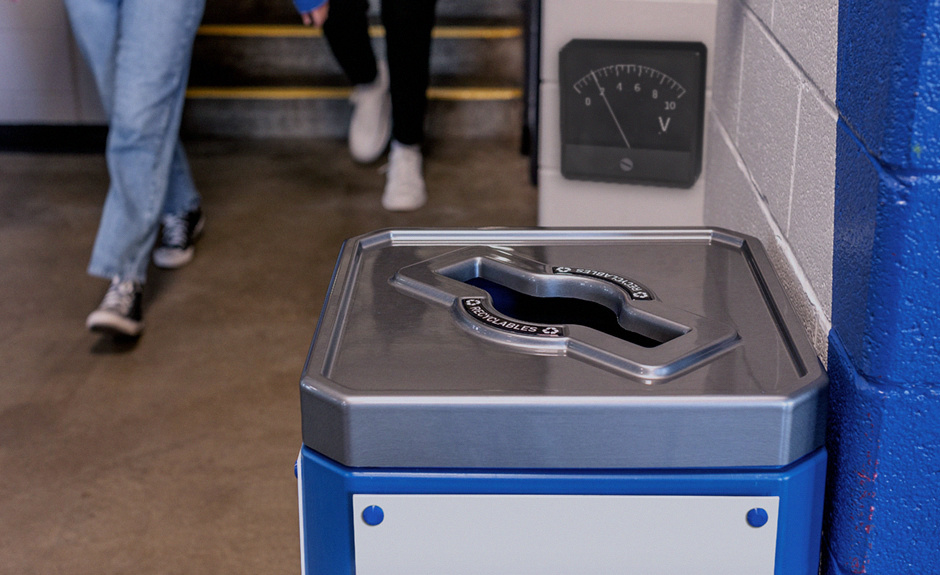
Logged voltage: 2; V
